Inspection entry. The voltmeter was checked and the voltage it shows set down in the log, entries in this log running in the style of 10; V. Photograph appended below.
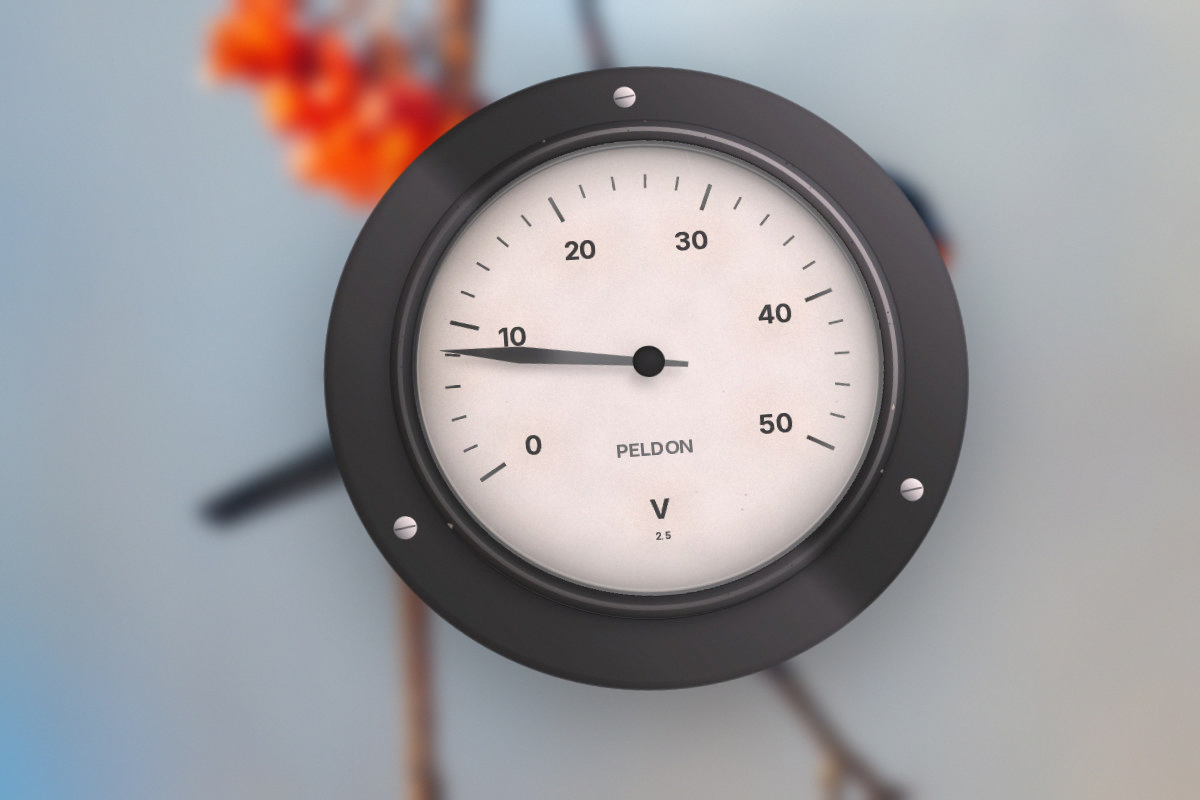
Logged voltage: 8; V
